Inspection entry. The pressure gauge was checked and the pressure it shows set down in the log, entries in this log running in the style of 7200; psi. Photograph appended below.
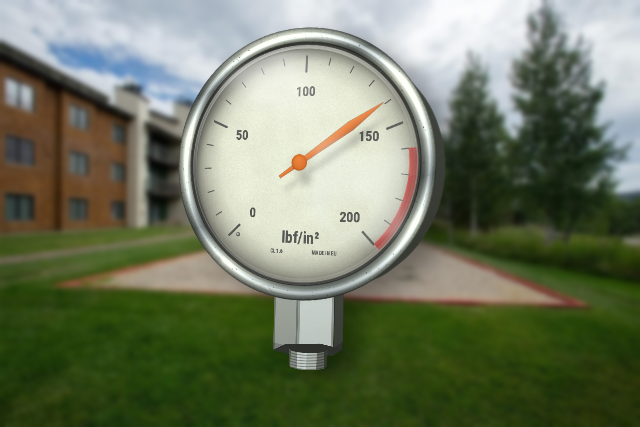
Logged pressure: 140; psi
